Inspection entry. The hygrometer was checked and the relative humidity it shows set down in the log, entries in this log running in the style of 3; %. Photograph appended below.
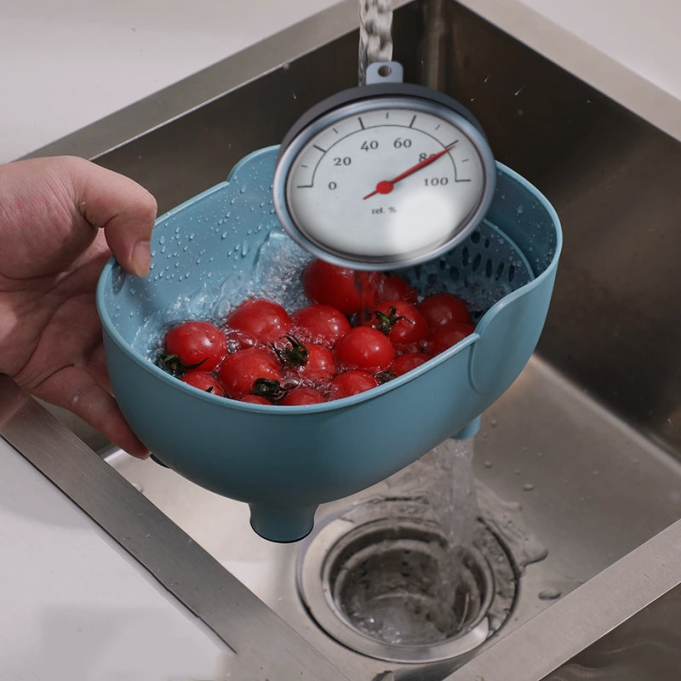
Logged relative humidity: 80; %
